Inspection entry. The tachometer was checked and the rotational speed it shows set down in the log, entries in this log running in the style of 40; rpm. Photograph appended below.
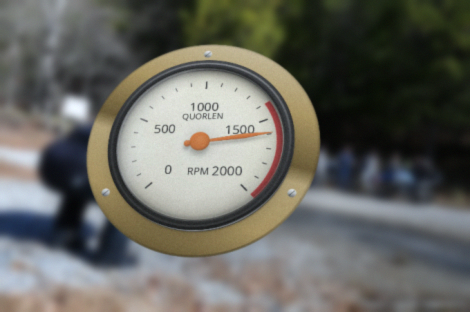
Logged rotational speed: 1600; rpm
